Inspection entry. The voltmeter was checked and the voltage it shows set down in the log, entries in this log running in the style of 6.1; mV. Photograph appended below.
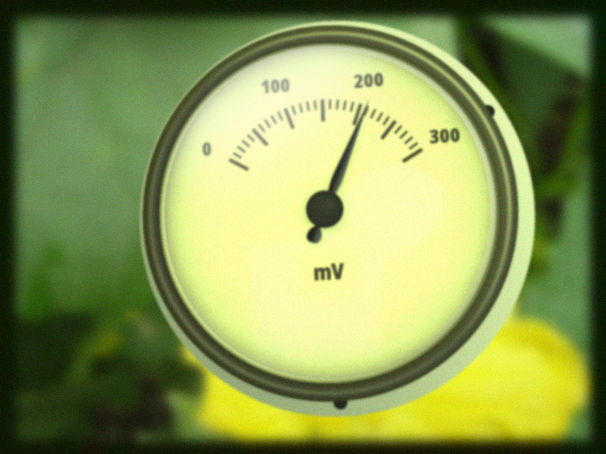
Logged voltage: 210; mV
